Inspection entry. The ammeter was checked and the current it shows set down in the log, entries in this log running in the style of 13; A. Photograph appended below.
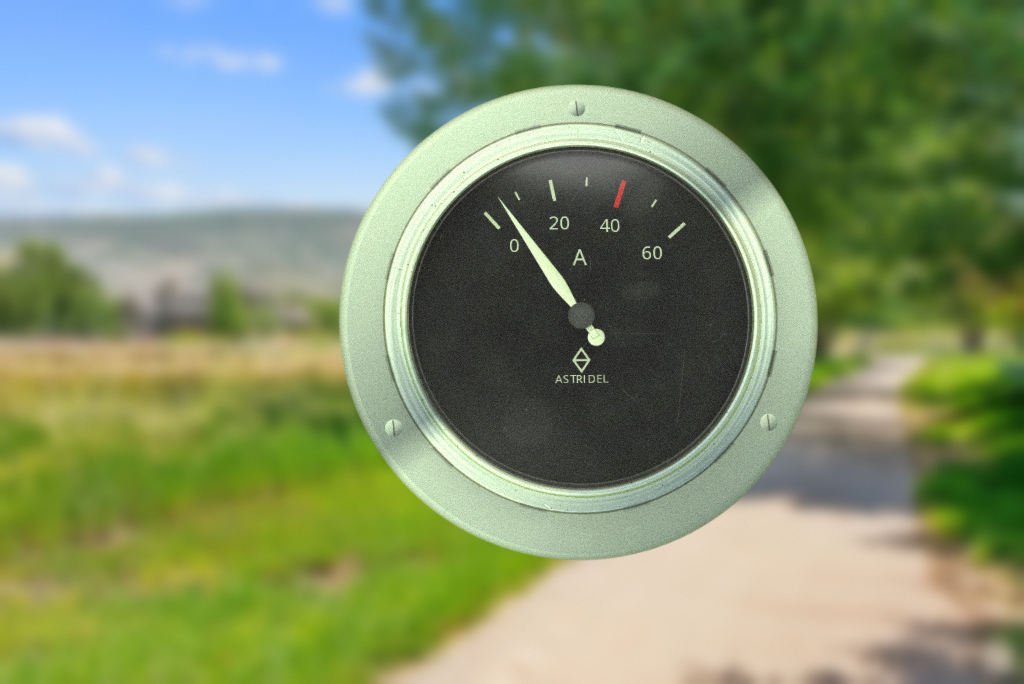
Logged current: 5; A
